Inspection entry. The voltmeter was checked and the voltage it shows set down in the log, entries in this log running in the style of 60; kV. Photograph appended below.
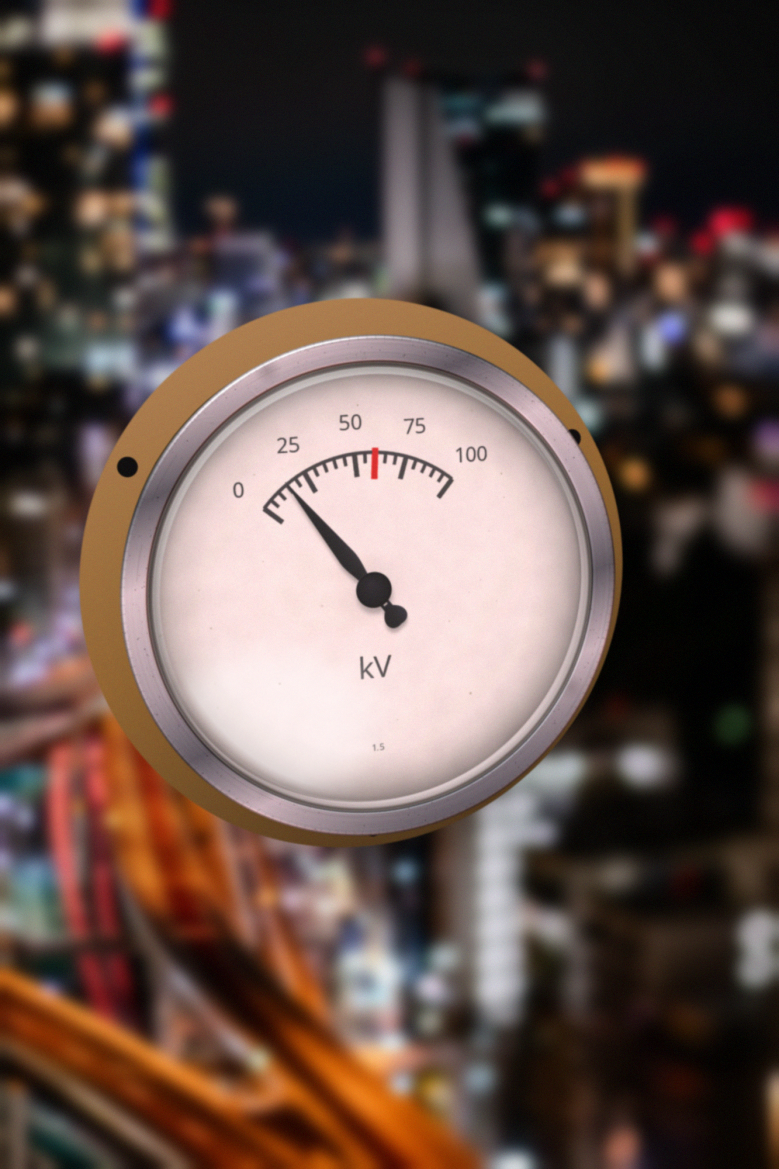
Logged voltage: 15; kV
